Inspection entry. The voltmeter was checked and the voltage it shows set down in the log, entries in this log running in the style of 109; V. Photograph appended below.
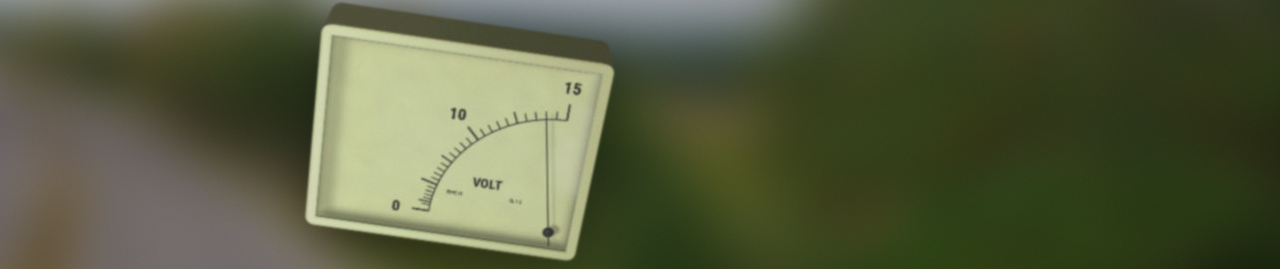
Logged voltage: 14; V
